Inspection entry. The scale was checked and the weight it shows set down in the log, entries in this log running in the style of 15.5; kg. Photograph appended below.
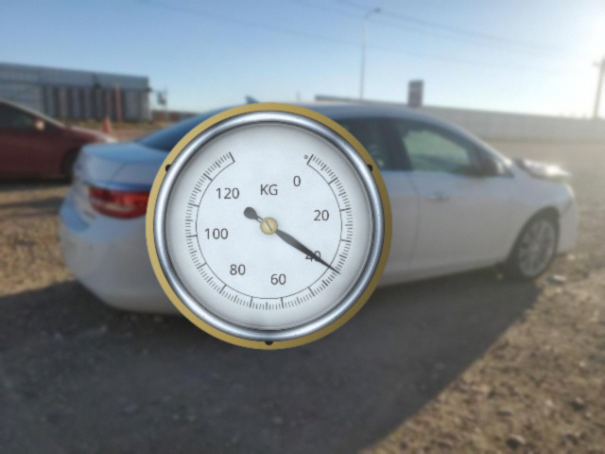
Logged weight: 40; kg
